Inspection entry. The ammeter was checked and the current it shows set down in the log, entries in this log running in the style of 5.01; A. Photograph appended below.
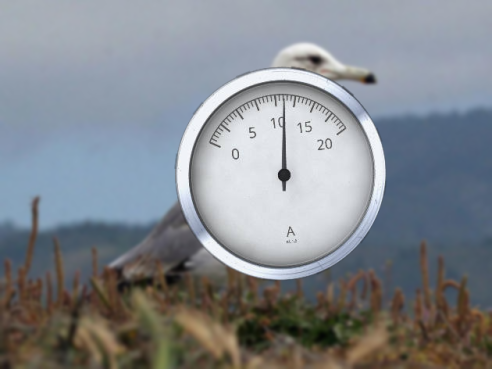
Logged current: 11; A
